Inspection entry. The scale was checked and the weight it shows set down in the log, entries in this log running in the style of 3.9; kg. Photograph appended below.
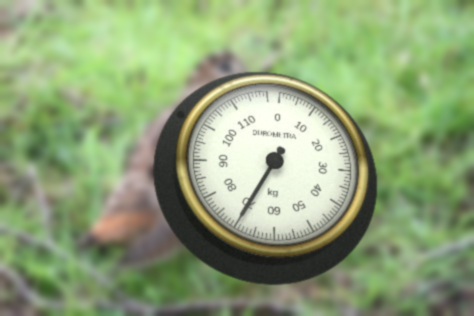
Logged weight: 70; kg
